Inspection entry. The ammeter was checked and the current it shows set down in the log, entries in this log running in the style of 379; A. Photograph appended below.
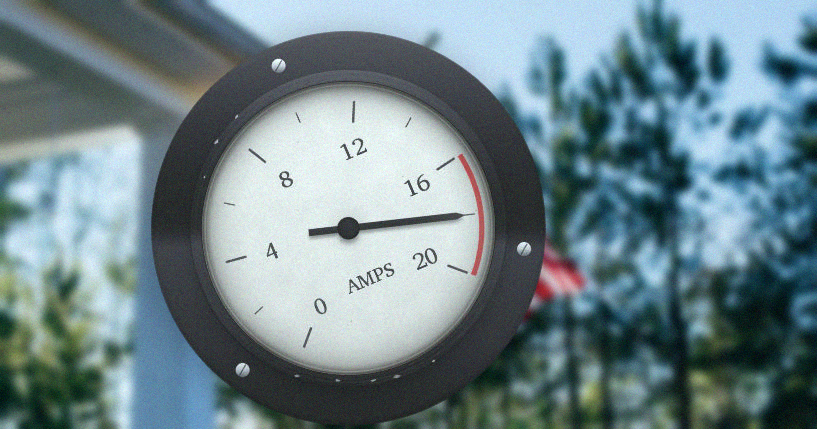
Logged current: 18; A
